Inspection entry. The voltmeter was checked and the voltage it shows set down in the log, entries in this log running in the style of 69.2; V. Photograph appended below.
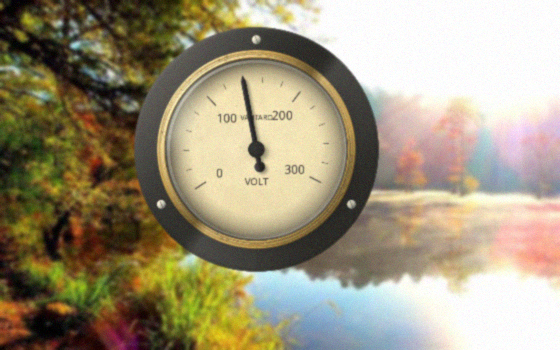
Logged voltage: 140; V
